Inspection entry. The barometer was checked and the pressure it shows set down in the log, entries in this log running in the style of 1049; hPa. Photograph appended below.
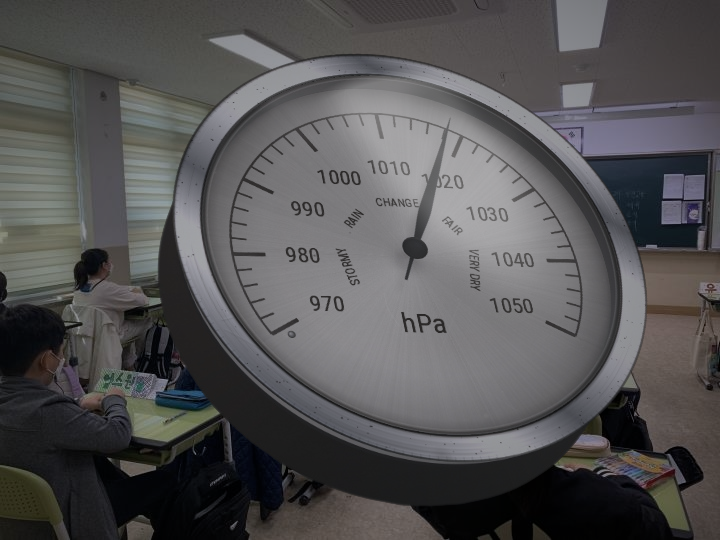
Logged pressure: 1018; hPa
